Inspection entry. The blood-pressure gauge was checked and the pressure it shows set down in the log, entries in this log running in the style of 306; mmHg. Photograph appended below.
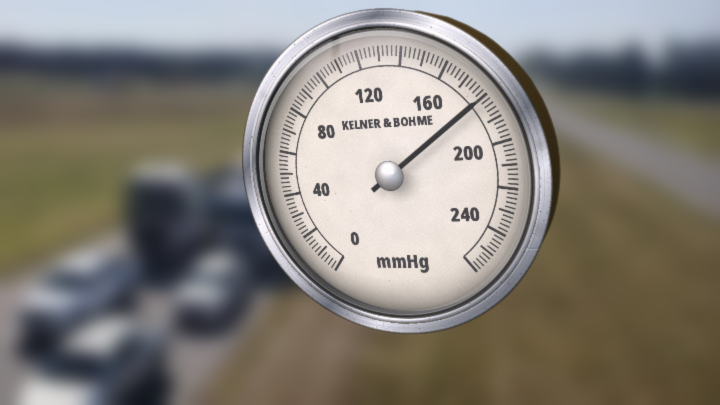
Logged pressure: 180; mmHg
